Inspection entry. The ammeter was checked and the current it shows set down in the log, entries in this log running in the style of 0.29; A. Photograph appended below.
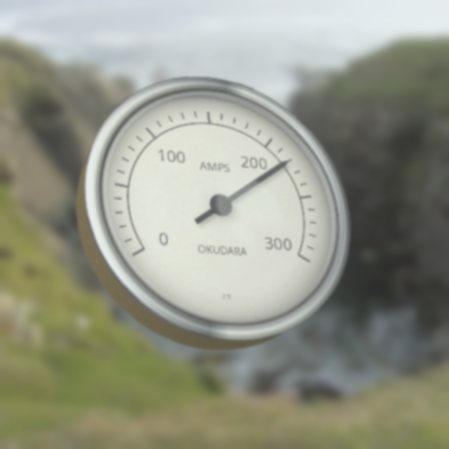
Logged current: 220; A
